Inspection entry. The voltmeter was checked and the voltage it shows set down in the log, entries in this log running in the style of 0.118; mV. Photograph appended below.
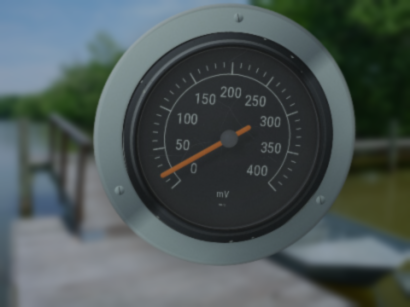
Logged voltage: 20; mV
